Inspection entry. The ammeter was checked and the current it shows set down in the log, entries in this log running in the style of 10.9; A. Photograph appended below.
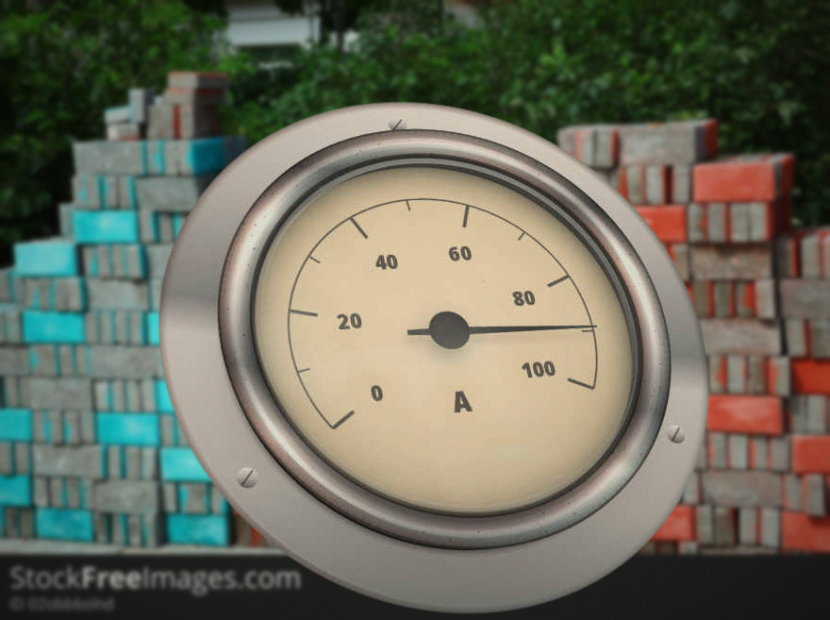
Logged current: 90; A
